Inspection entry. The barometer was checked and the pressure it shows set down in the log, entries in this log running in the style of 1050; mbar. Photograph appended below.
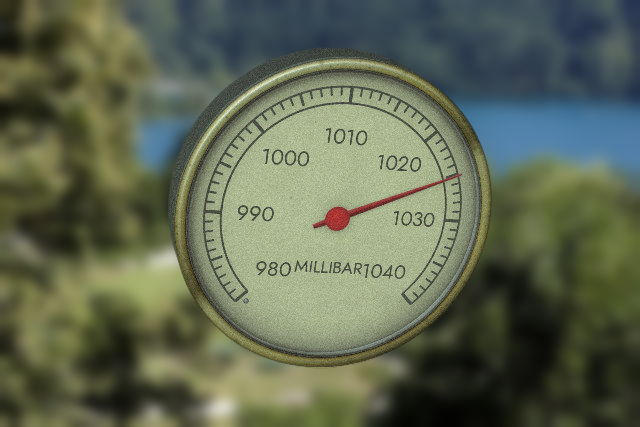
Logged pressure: 1025; mbar
